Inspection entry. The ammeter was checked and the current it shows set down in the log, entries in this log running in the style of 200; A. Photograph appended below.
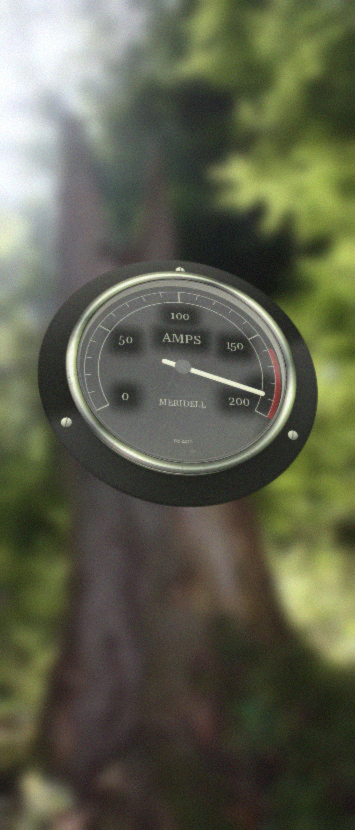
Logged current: 190; A
